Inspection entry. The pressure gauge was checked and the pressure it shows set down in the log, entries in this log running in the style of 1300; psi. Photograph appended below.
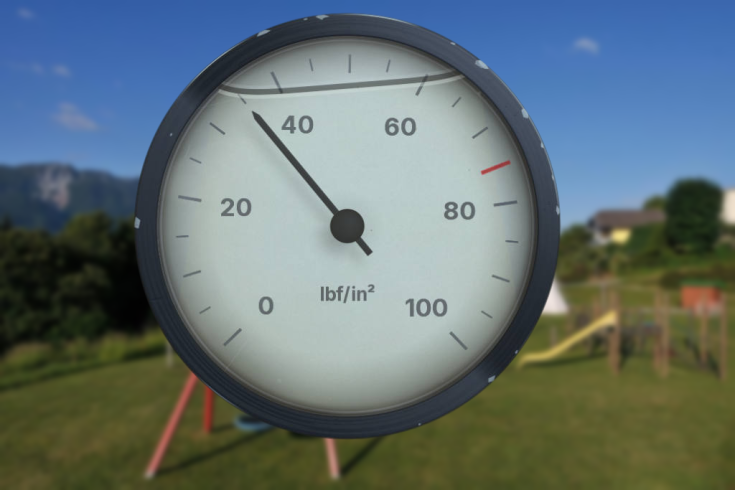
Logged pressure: 35; psi
